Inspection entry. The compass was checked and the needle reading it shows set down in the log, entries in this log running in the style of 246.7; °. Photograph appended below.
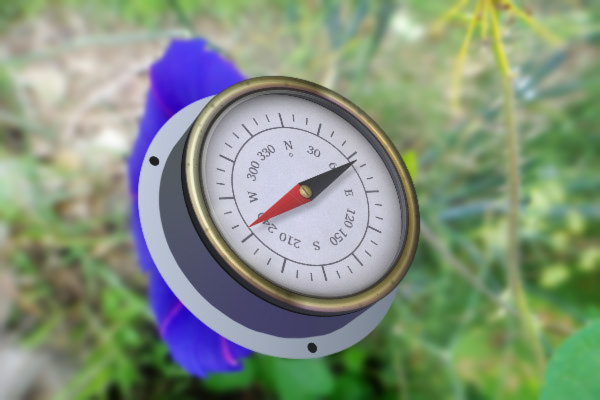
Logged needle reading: 245; °
